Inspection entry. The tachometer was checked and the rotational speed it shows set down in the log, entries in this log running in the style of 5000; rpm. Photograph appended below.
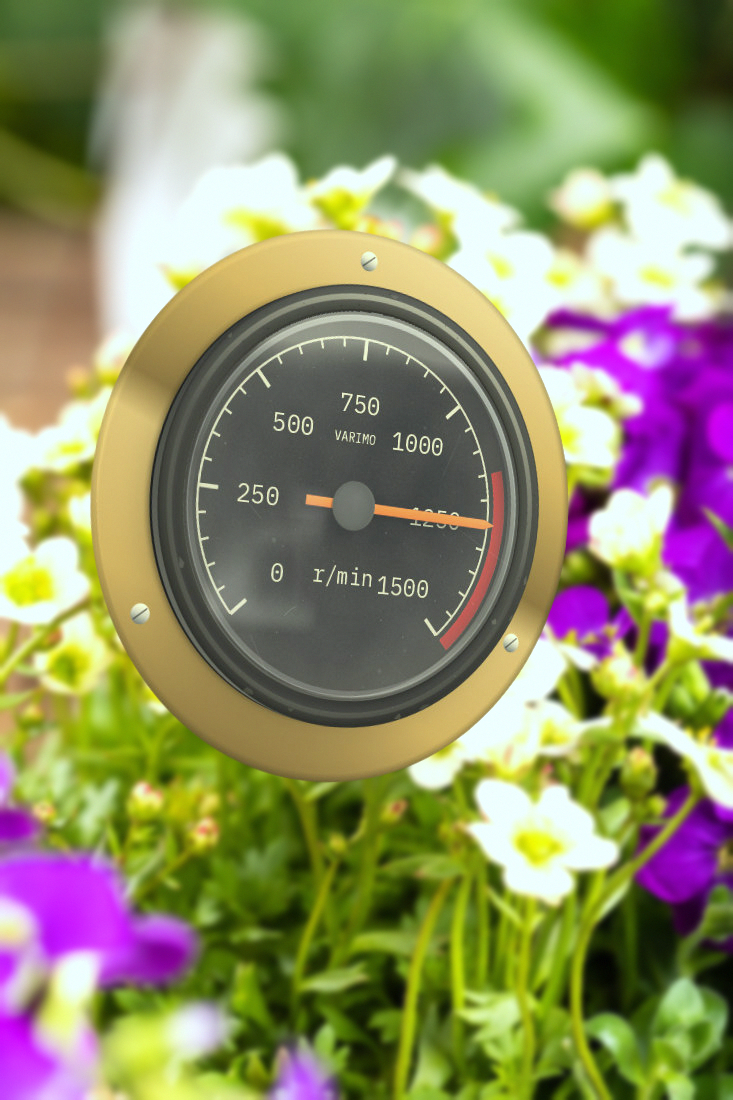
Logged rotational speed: 1250; rpm
